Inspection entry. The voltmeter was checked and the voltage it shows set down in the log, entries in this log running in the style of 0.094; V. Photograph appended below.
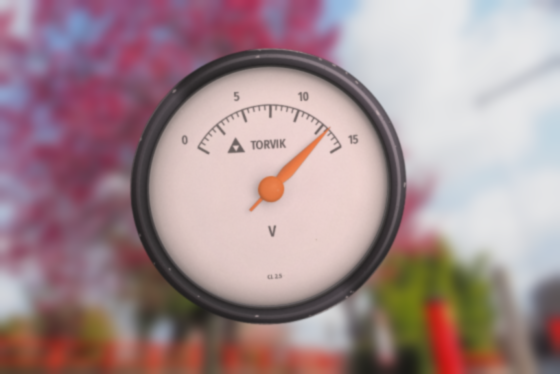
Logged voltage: 13; V
